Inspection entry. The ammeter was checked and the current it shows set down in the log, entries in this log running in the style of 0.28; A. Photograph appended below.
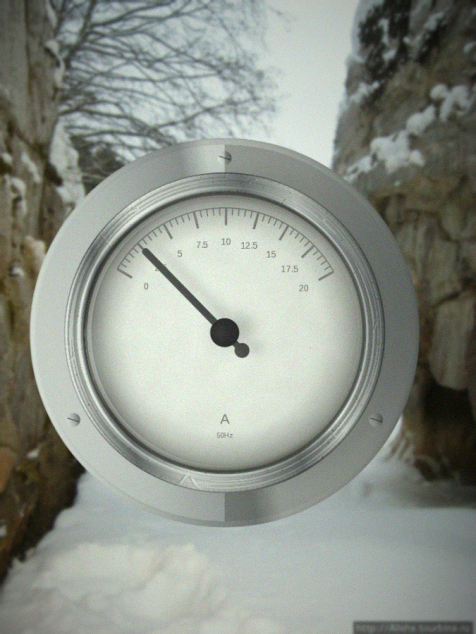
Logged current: 2.5; A
